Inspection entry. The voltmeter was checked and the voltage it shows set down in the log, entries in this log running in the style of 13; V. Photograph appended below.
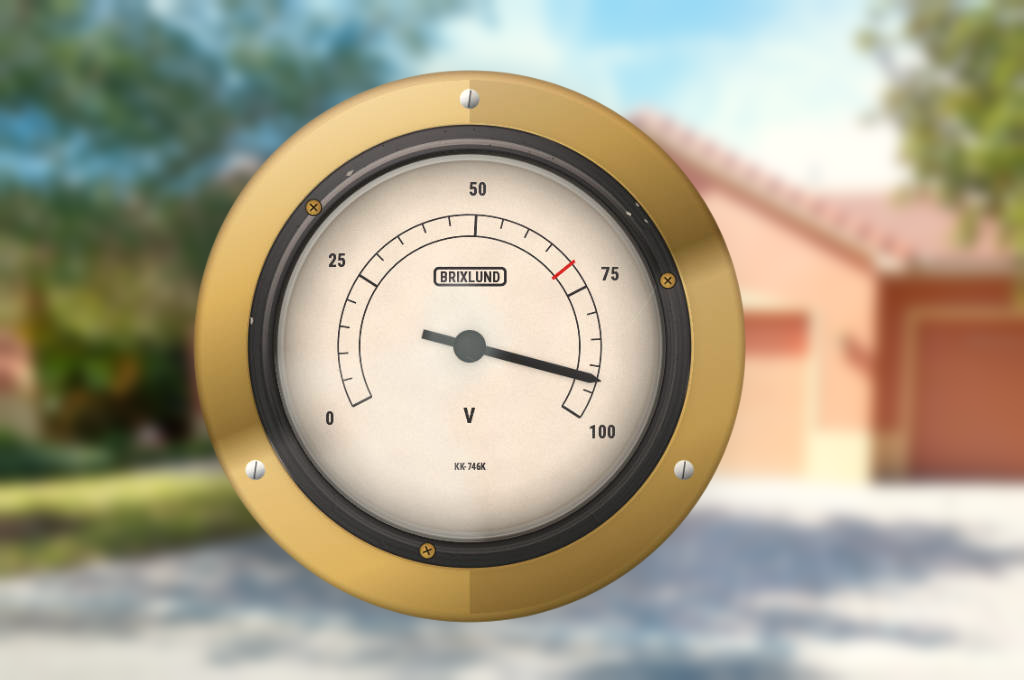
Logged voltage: 92.5; V
